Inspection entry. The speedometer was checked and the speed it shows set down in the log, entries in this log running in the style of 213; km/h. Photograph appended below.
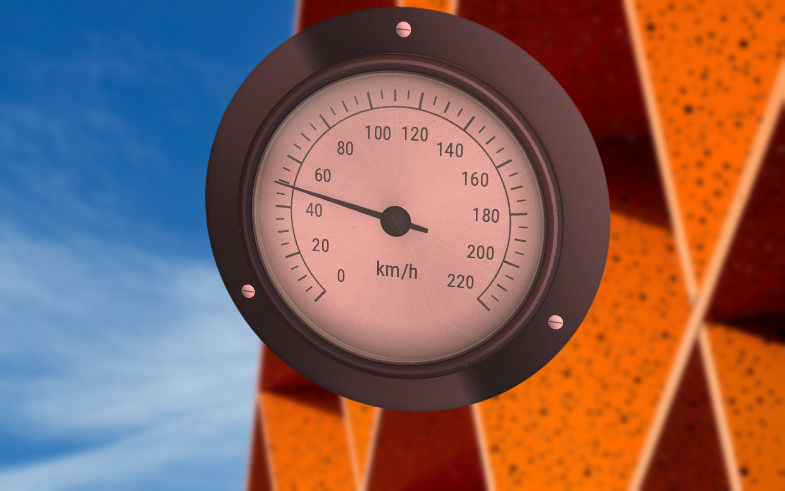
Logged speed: 50; km/h
